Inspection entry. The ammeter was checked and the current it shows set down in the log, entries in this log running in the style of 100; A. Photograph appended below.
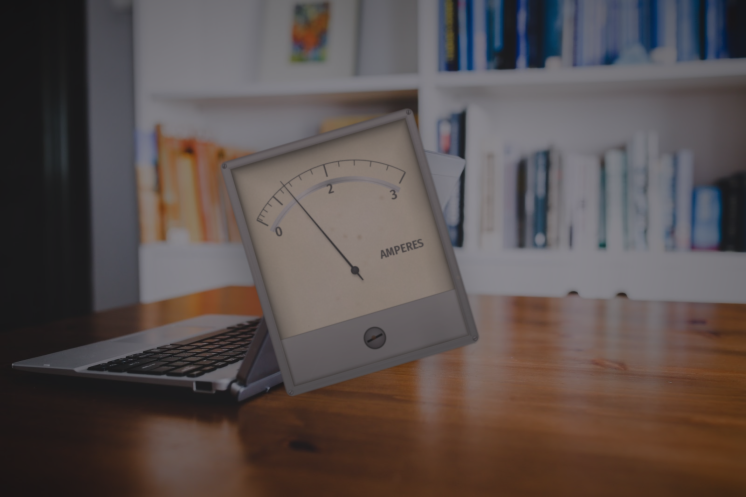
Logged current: 1.3; A
